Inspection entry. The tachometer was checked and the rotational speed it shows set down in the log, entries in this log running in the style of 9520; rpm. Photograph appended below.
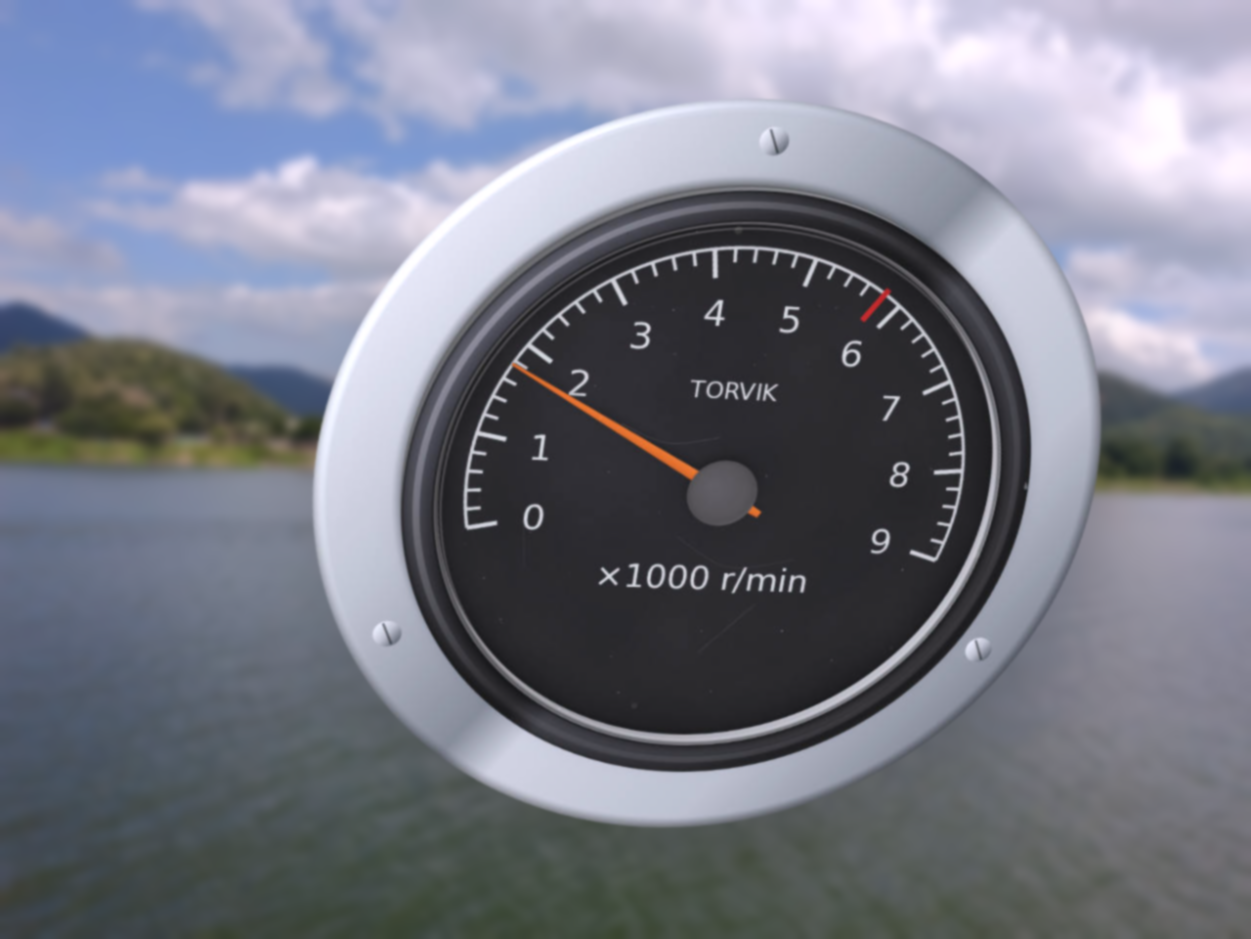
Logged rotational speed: 1800; rpm
